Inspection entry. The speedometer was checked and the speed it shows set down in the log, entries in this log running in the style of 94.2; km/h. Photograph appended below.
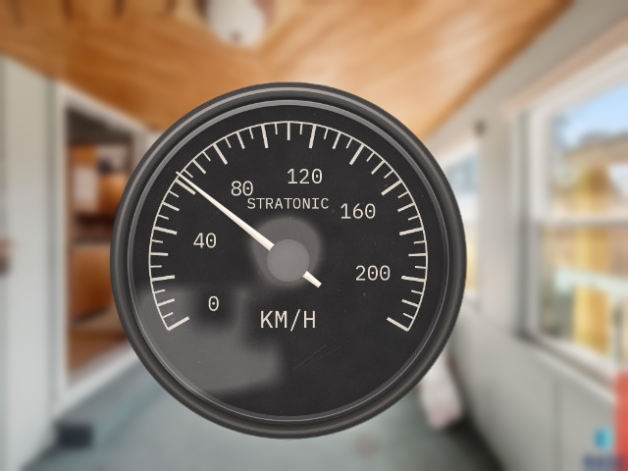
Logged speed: 62.5; km/h
